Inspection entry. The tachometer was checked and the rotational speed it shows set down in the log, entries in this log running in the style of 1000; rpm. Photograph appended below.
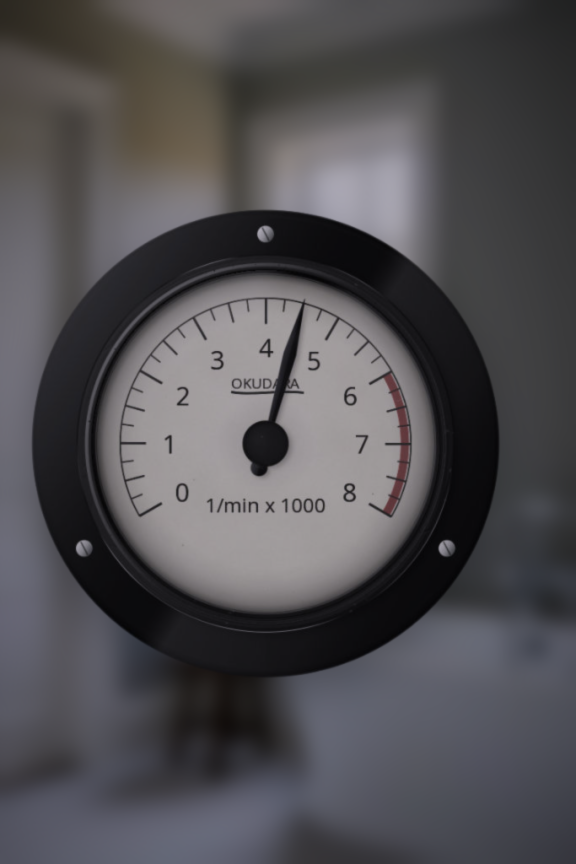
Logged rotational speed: 4500; rpm
